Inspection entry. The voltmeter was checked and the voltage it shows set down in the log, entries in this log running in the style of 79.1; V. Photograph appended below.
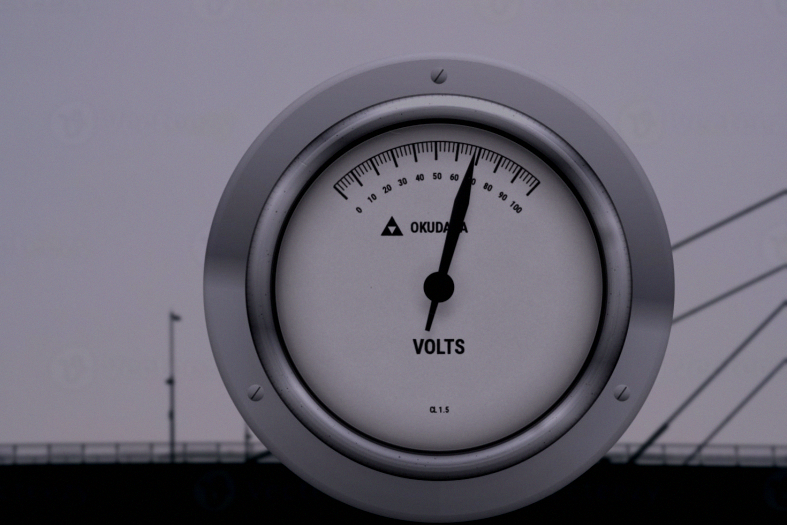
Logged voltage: 68; V
